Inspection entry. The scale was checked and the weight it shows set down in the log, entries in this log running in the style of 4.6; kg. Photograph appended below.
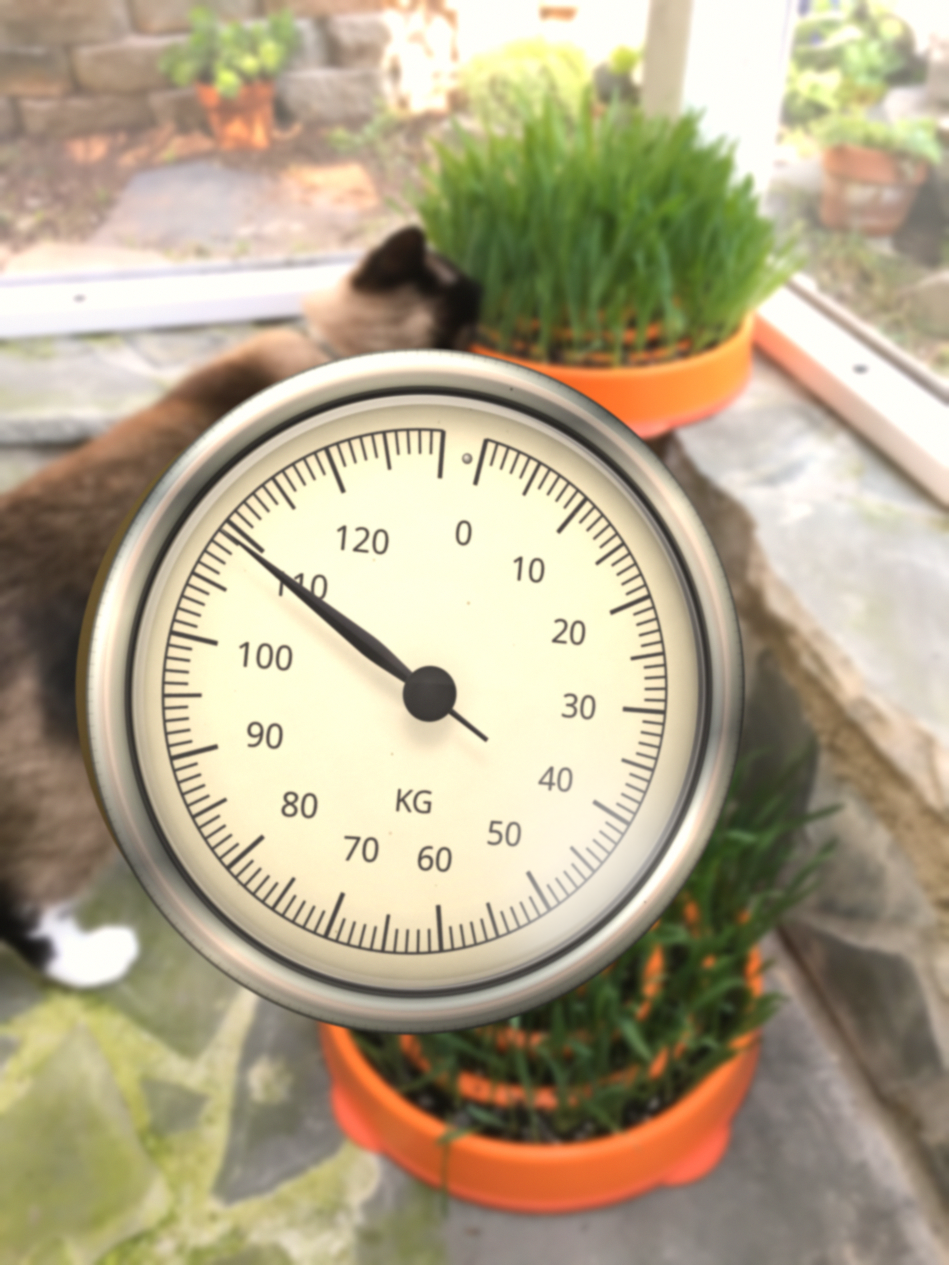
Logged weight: 109; kg
